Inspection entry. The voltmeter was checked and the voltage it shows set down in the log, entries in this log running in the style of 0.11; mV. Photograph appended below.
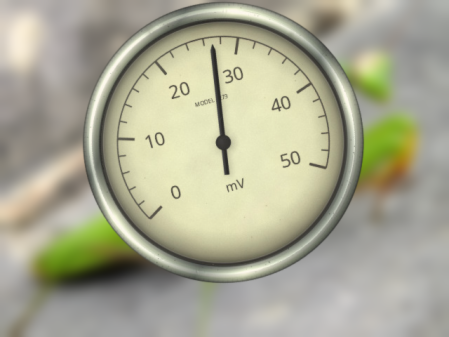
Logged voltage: 27; mV
